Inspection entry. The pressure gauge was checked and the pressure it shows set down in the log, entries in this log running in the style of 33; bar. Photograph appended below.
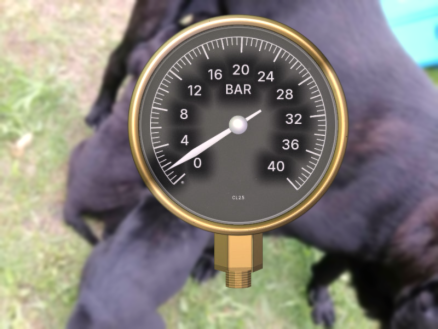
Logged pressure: 1.5; bar
